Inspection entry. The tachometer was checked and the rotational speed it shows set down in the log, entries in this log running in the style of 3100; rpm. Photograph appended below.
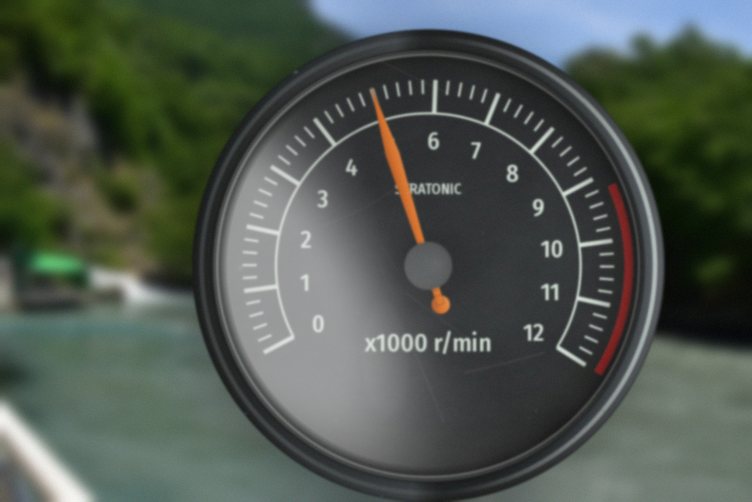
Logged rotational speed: 5000; rpm
